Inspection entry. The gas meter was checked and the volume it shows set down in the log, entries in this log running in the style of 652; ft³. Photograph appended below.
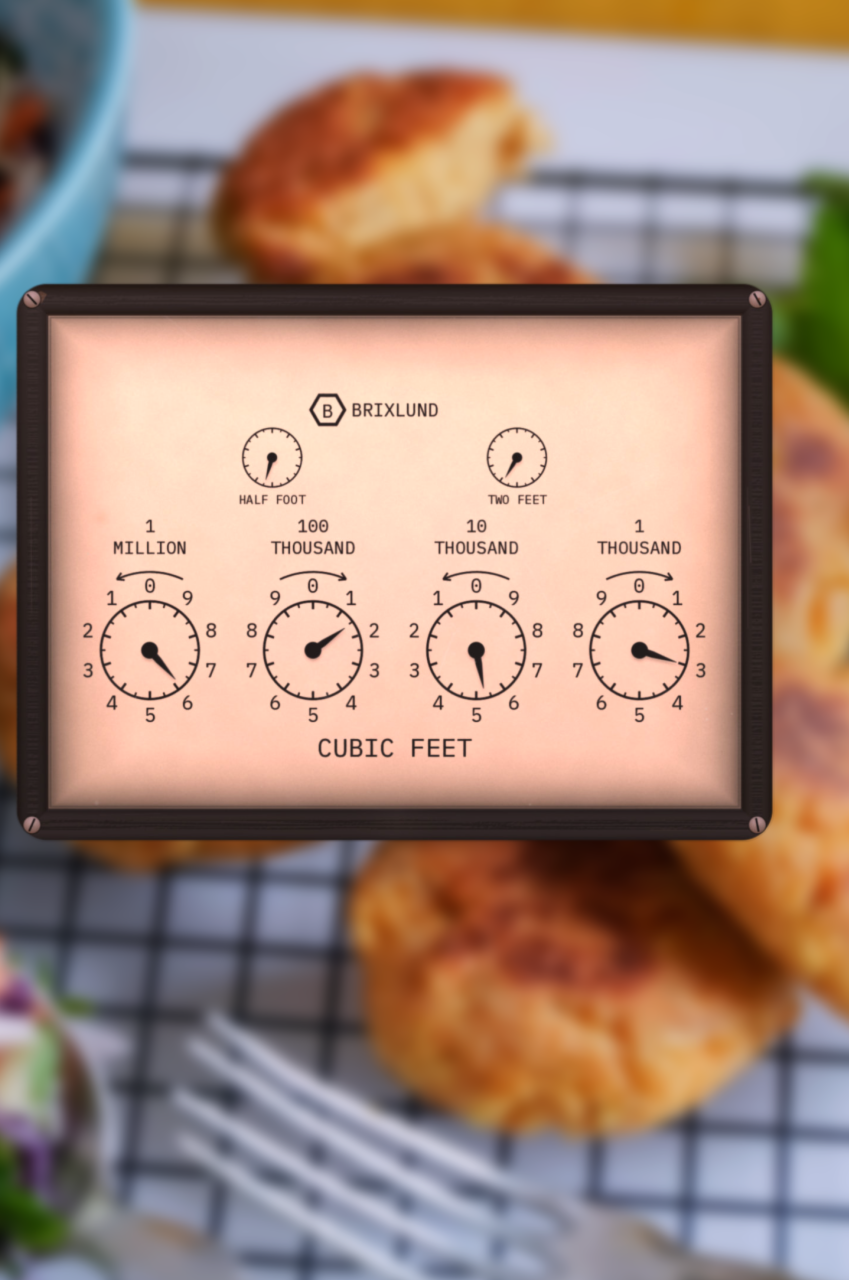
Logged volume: 615300; ft³
